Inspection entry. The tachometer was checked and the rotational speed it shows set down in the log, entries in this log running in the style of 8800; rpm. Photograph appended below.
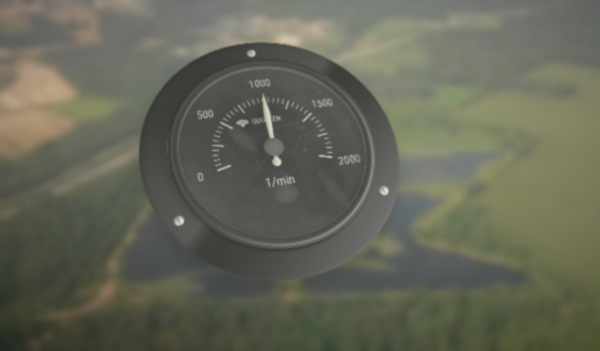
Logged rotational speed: 1000; rpm
